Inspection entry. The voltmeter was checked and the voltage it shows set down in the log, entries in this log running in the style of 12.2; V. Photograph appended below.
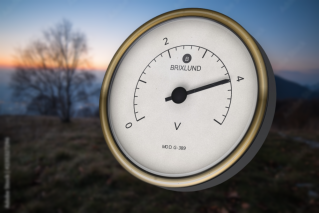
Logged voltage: 4; V
